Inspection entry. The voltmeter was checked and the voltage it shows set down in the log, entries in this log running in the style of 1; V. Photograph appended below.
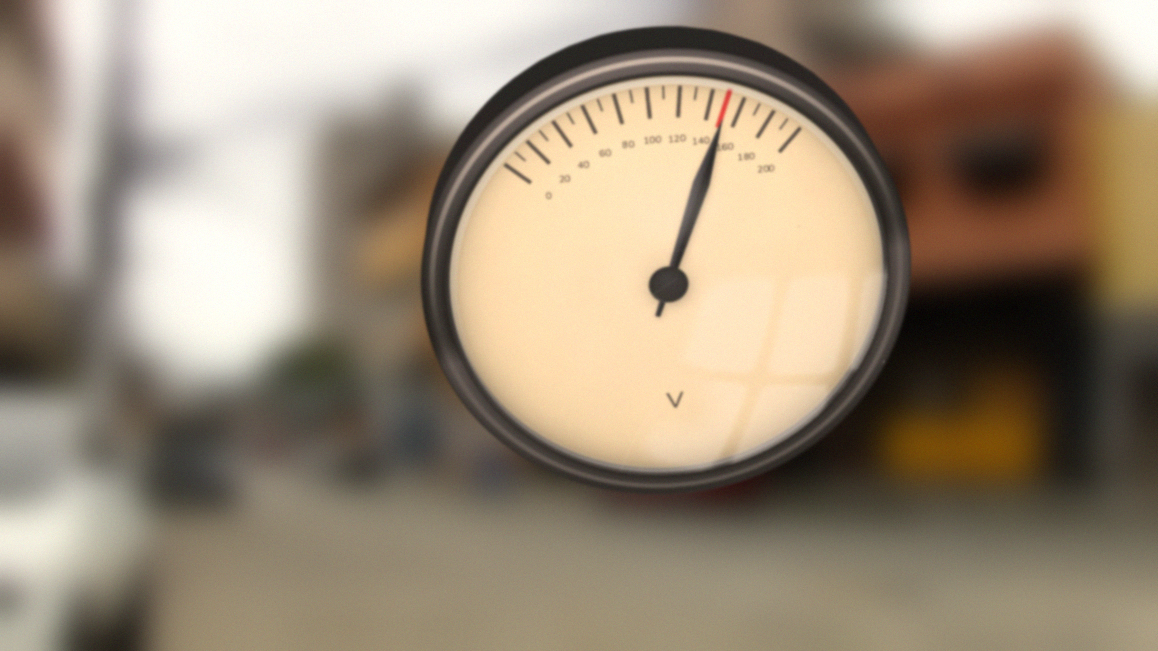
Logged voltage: 150; V
